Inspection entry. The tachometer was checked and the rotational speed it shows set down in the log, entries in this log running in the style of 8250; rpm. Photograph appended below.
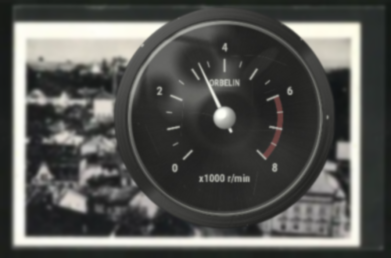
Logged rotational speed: 3250; rpm
